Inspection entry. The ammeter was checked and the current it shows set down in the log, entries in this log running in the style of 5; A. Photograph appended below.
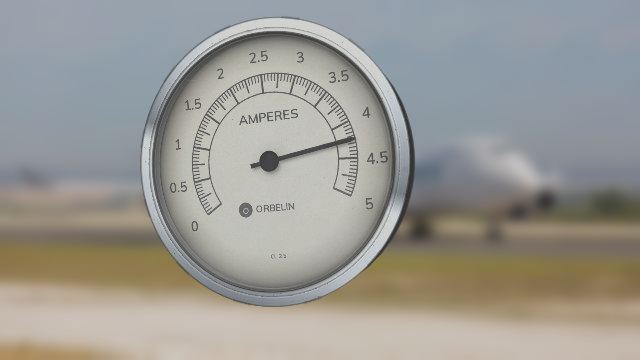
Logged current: 4.25; A
